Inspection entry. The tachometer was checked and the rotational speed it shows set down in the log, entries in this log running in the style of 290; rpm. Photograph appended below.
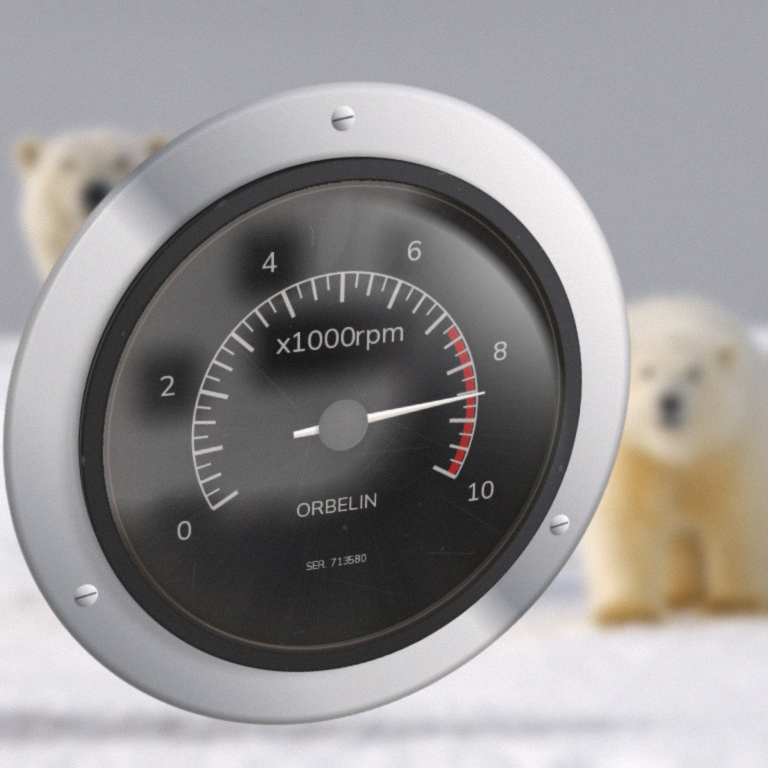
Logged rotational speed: 8500; rpm
